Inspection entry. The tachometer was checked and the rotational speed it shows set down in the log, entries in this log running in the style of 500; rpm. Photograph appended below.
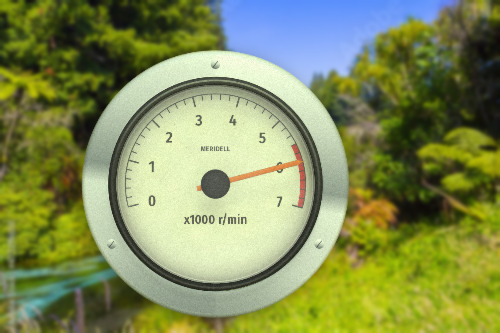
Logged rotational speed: 6000; rpm
